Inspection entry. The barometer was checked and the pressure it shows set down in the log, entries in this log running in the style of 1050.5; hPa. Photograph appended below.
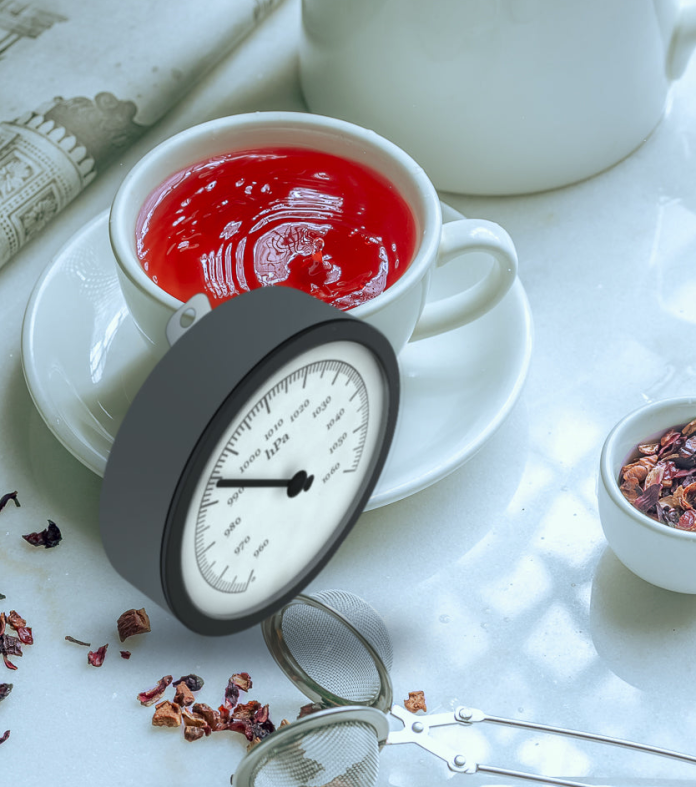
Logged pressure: 995; hPa
